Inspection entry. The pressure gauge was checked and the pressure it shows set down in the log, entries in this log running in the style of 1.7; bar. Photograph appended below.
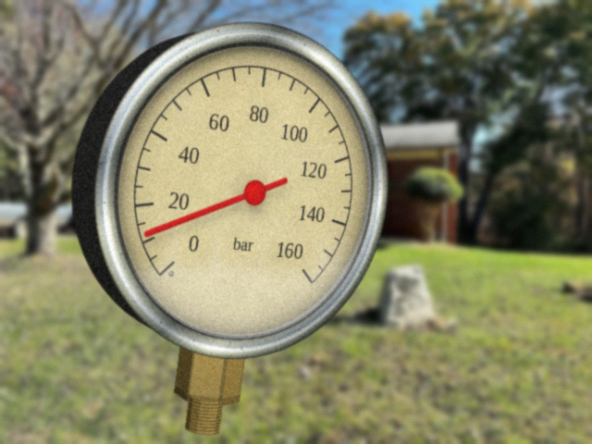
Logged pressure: 12.5; bar
